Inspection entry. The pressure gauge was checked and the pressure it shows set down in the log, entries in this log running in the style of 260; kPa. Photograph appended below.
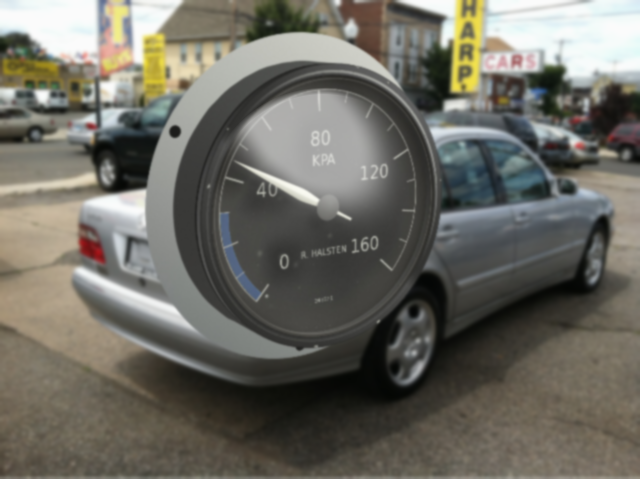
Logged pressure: 45; kPa
